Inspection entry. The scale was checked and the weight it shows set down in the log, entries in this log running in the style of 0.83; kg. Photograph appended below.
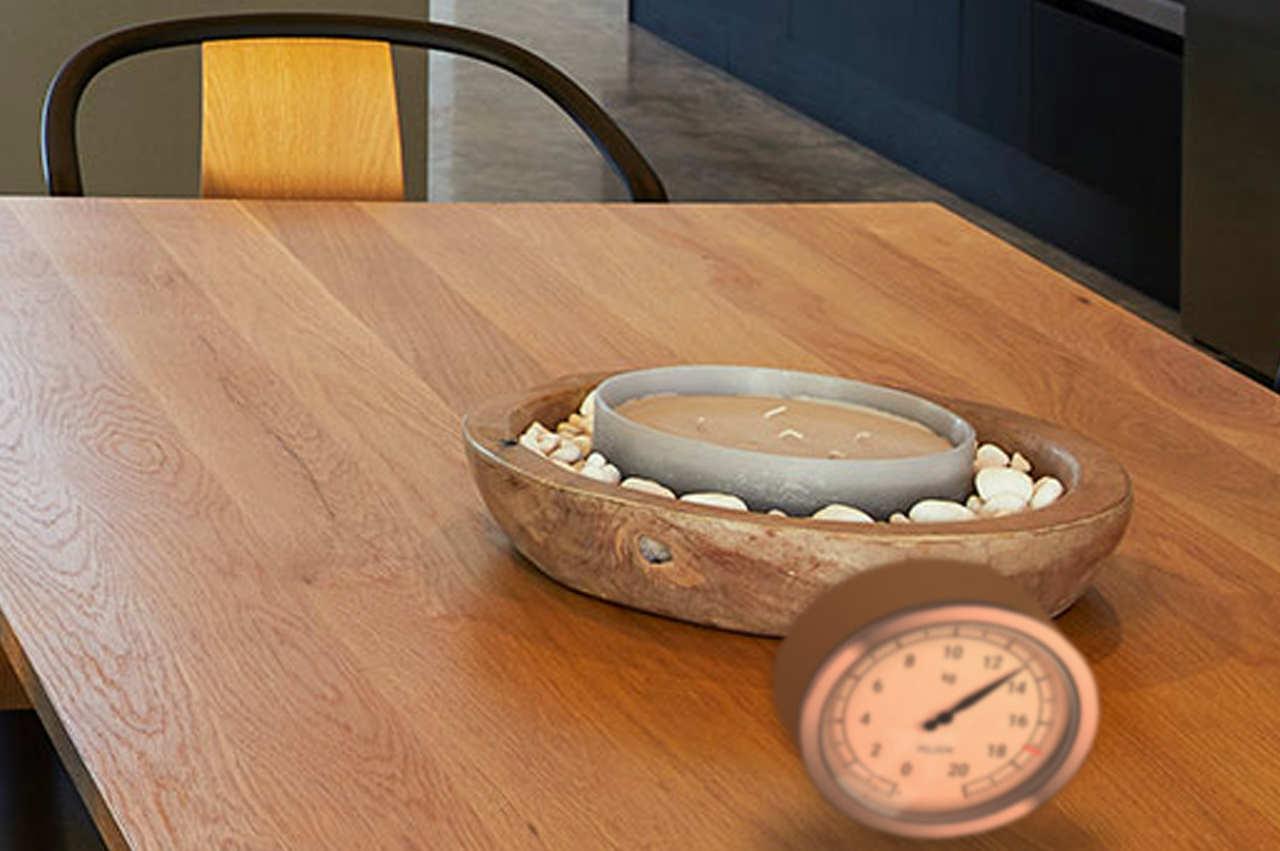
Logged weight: 13; kg
